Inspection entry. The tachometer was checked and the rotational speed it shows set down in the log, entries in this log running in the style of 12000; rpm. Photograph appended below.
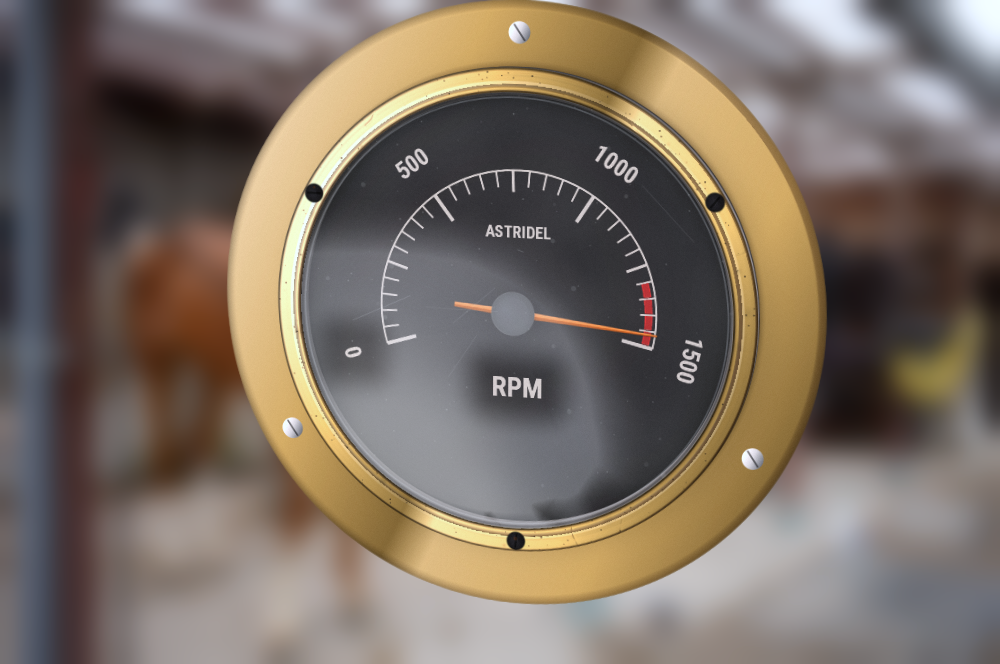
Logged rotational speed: 1450; rpm
